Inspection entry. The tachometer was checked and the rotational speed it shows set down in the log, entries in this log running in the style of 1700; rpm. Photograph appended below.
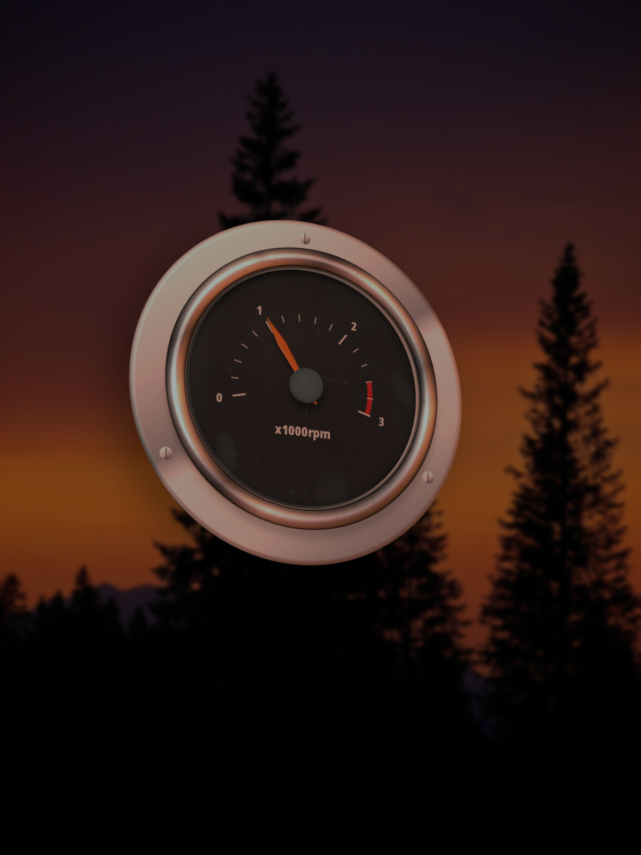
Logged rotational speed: 1000; rpm
